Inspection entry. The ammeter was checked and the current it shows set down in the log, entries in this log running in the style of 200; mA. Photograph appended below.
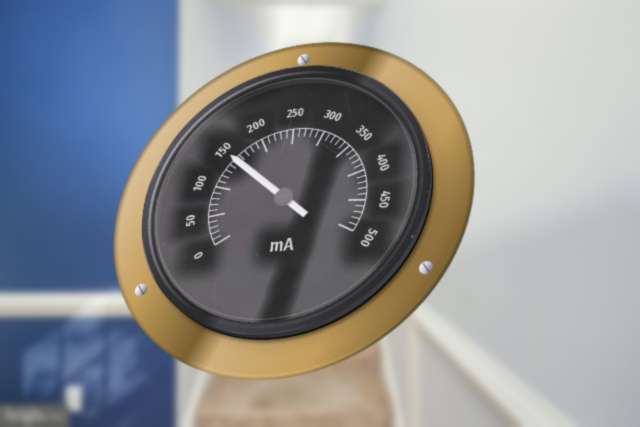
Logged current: 150; mA
